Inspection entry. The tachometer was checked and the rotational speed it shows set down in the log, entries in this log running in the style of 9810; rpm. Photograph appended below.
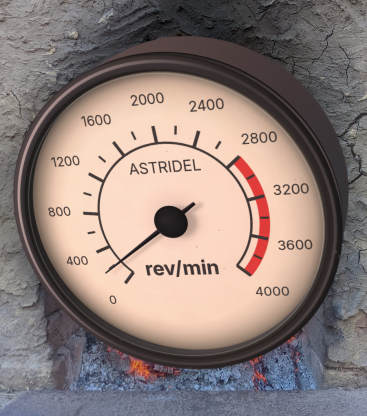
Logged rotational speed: 200; rpm
